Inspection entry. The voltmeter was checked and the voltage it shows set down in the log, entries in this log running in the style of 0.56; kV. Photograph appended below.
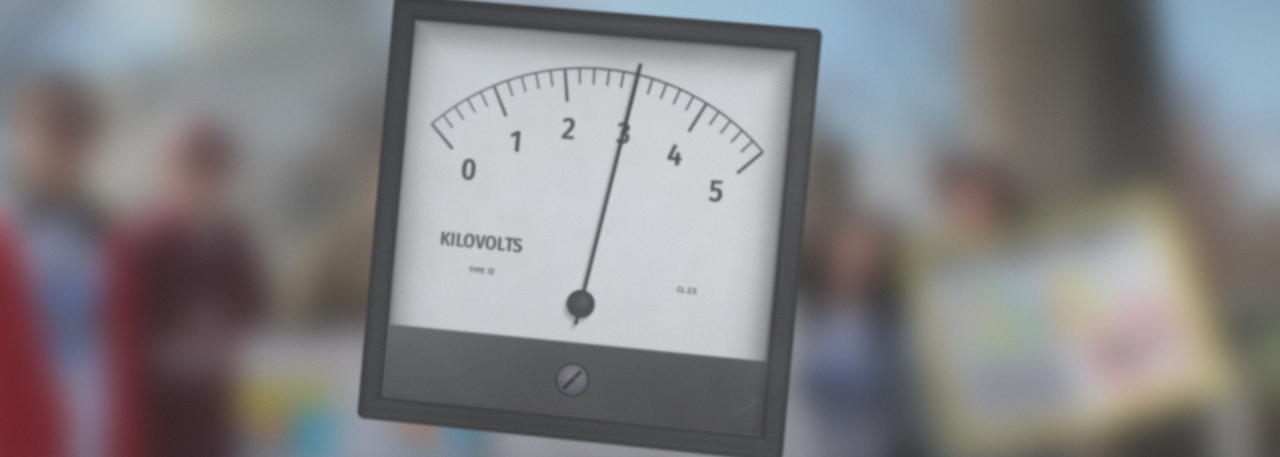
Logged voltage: 3; kV
